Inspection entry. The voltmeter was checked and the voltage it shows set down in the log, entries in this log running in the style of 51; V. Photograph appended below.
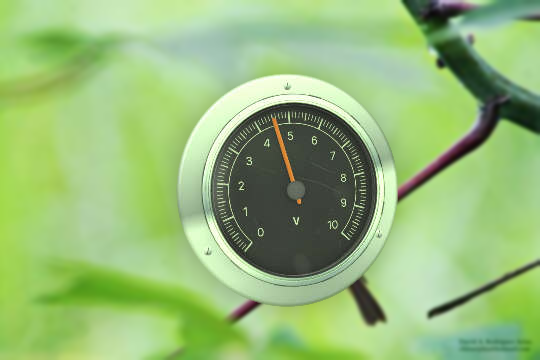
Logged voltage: 4.5; V
